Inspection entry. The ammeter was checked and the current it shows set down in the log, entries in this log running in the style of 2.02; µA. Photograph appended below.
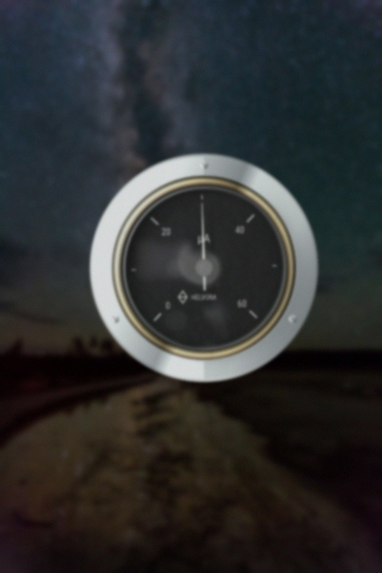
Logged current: 30; µA
